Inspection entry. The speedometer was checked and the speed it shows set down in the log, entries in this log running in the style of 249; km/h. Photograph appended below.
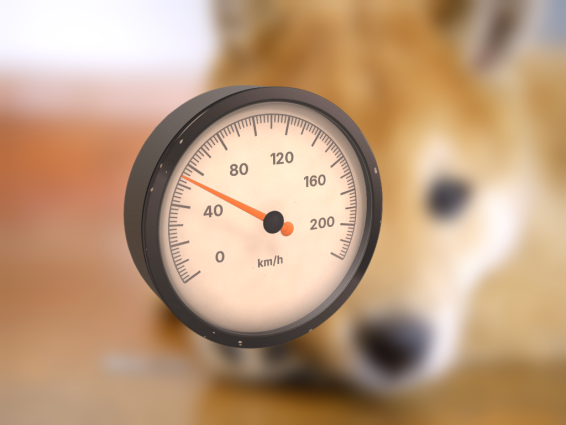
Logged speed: 54; km/h
